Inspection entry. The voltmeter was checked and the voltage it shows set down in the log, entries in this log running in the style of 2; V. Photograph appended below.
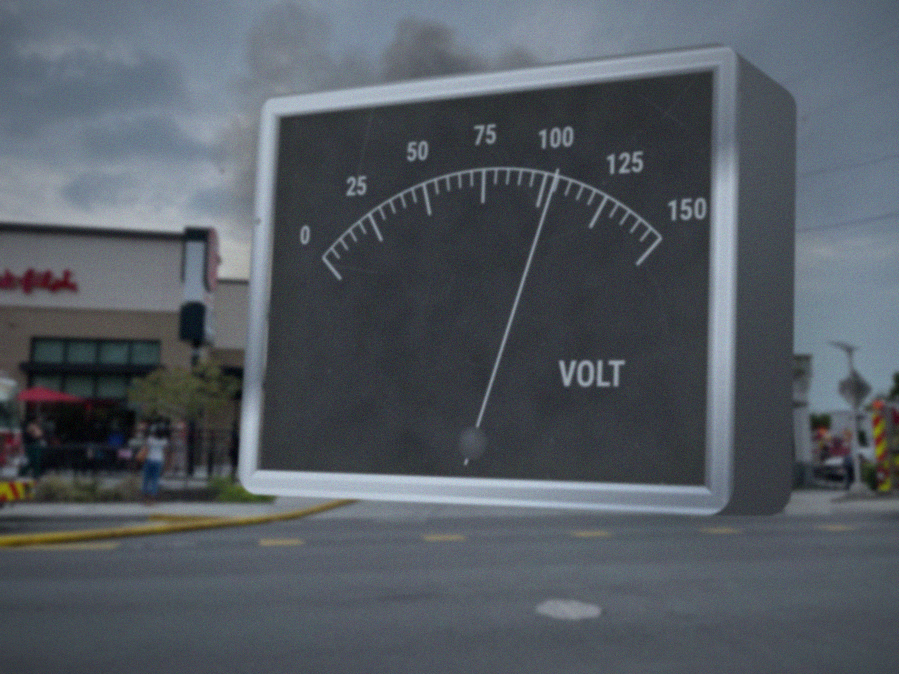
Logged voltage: 105; V
